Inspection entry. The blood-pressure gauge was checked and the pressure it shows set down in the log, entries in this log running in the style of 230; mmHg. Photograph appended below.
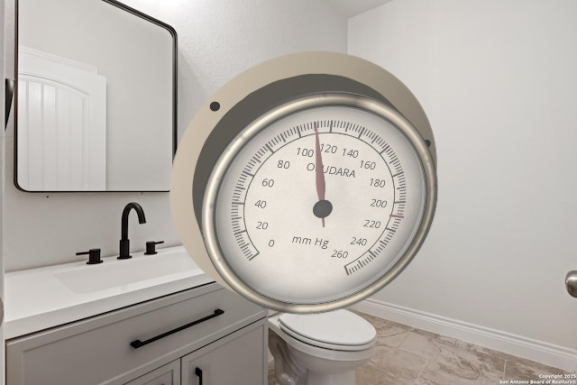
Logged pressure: 110; mmHg
